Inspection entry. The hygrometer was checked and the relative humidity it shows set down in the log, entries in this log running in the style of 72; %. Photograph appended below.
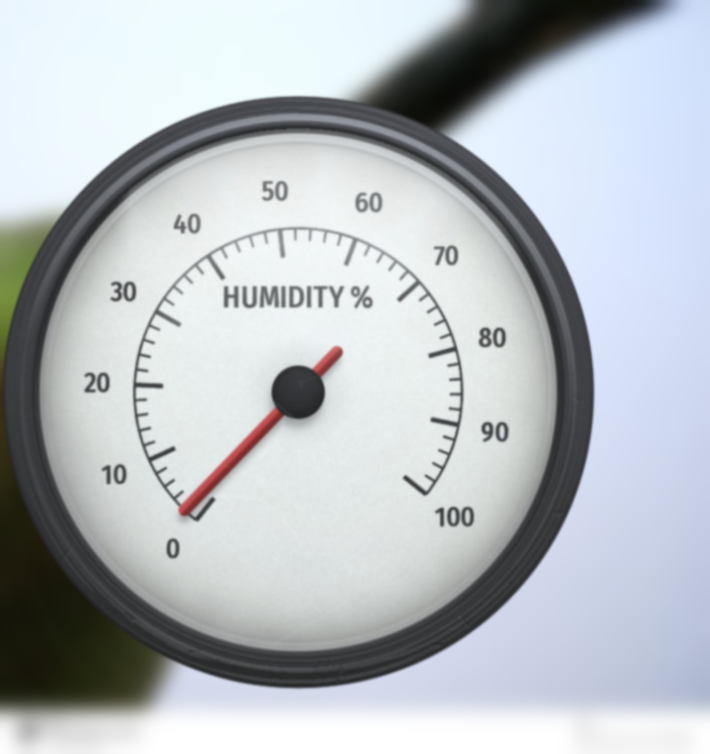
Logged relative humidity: 2; %
